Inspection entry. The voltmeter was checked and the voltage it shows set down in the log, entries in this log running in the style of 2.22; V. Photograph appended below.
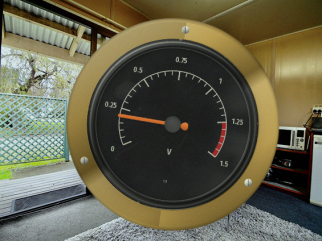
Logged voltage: 0.2; V
